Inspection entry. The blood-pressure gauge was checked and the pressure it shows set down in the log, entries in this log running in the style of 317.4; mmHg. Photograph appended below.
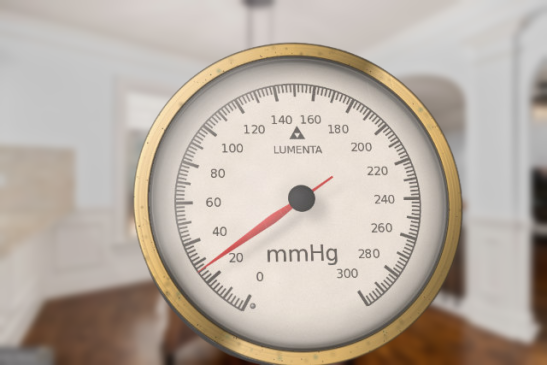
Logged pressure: 26; mmHg
